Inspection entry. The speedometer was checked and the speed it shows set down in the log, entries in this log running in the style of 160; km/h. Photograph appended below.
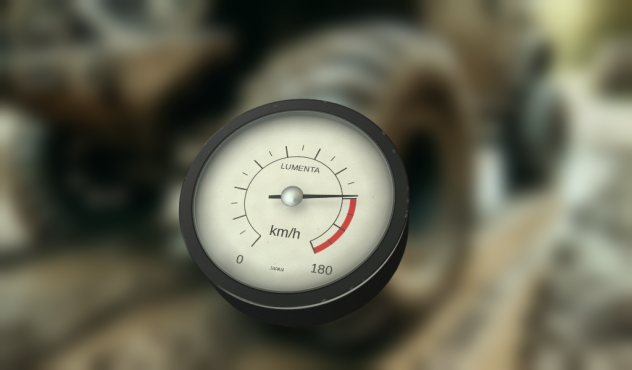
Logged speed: 140; km/h
